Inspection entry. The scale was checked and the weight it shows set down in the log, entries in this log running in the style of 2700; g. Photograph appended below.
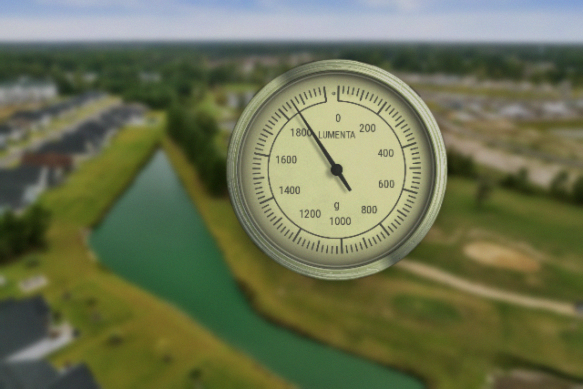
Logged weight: 1860; g
